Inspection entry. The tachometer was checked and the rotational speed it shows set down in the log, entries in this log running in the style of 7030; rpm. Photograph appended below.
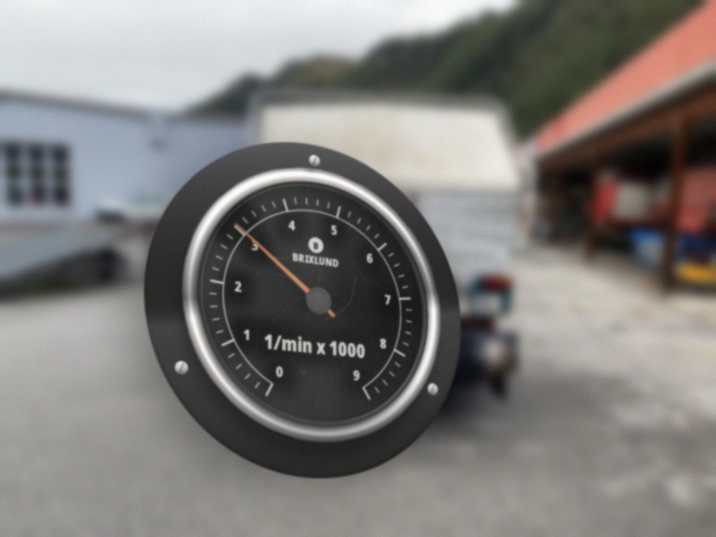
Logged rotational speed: 3000; rpm
